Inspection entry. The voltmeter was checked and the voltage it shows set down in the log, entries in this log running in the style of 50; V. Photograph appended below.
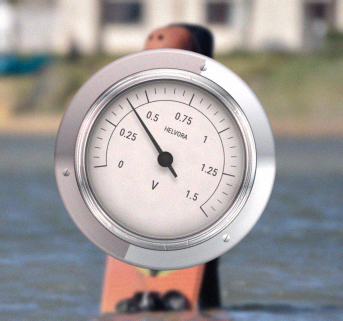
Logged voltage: 0.4; V
